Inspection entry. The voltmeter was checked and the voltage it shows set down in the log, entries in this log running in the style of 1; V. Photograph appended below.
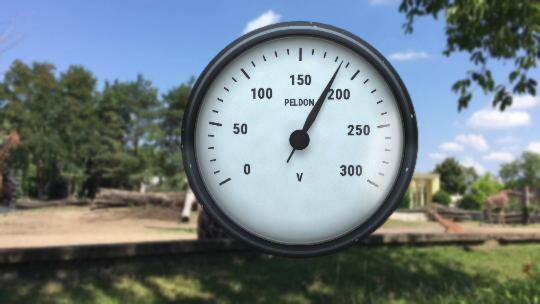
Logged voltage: 185; V
